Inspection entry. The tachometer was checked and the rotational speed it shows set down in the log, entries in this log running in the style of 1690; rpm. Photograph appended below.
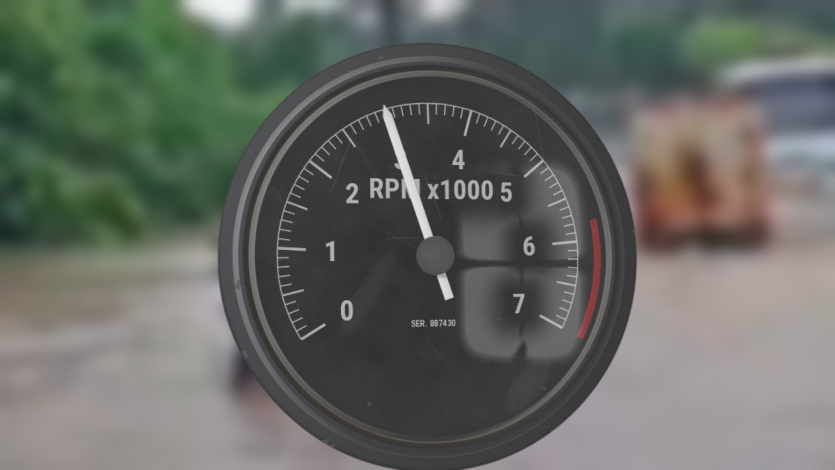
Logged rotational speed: 3000; rpm
